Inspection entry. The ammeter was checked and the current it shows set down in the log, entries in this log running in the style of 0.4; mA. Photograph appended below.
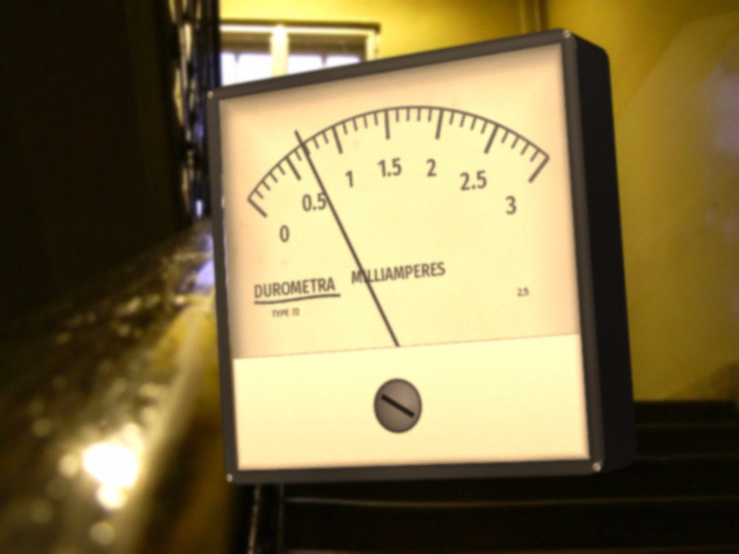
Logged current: 0.7; mA
